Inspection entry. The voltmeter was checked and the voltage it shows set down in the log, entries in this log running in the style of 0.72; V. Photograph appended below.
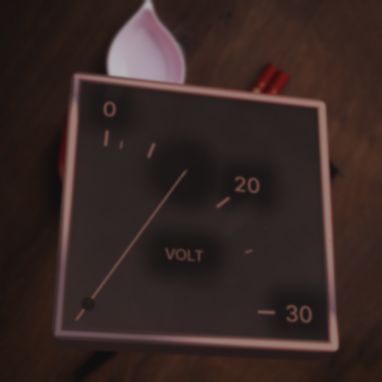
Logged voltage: 15; V
